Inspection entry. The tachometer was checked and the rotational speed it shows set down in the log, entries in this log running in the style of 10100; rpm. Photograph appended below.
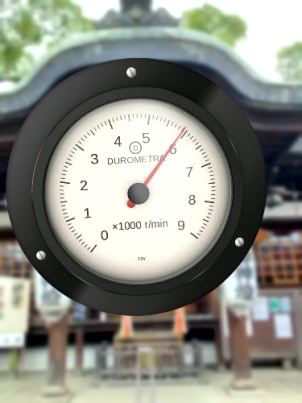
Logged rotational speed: 5900; rpm
